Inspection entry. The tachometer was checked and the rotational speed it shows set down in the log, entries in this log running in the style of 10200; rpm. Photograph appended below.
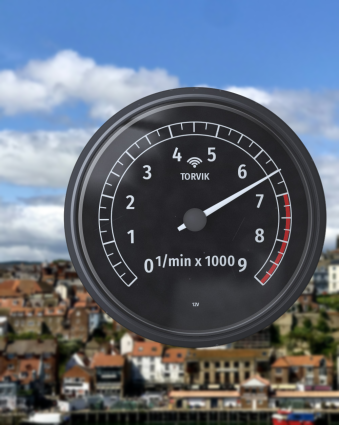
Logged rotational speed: 6500; rpm
